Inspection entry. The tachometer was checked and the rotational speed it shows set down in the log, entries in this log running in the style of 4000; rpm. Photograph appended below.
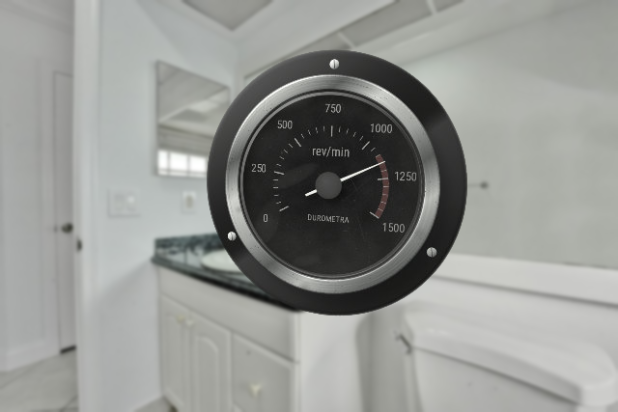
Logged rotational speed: 1150; rpm
